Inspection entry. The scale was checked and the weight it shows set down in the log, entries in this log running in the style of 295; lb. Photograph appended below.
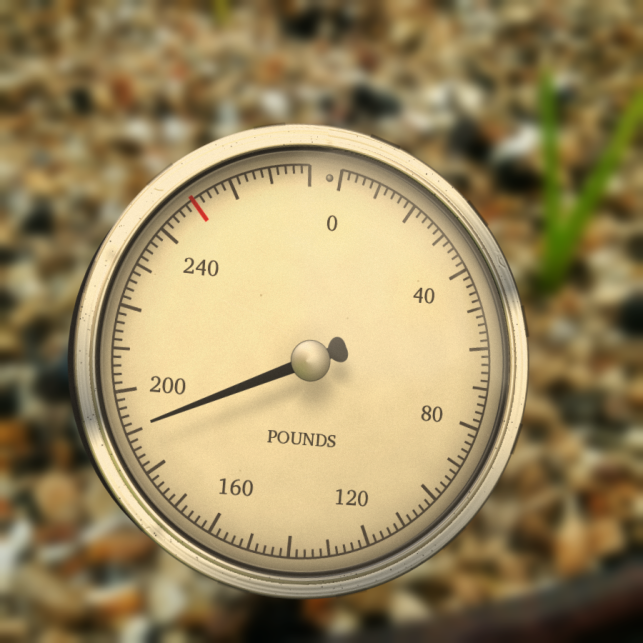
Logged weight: 191; lb
